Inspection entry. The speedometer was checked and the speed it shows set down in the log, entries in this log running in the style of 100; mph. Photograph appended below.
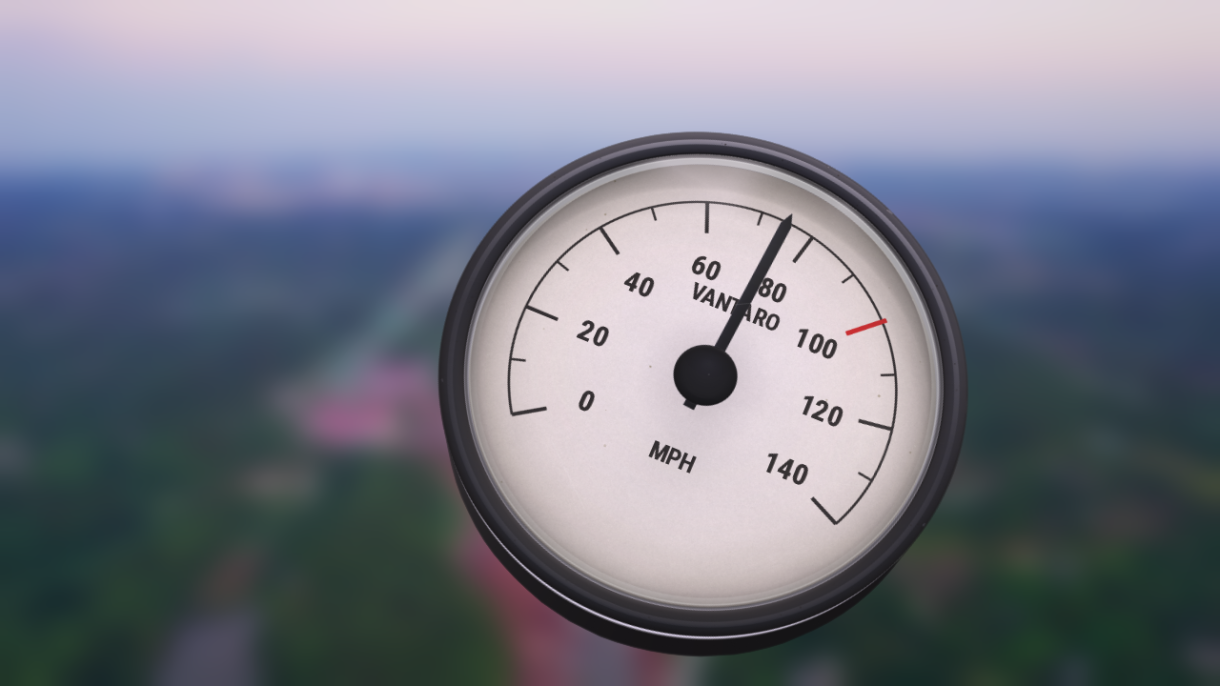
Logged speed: 75; mph
